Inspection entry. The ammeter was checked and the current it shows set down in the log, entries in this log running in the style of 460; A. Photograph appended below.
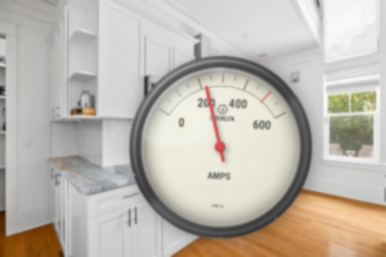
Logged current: 225; A
